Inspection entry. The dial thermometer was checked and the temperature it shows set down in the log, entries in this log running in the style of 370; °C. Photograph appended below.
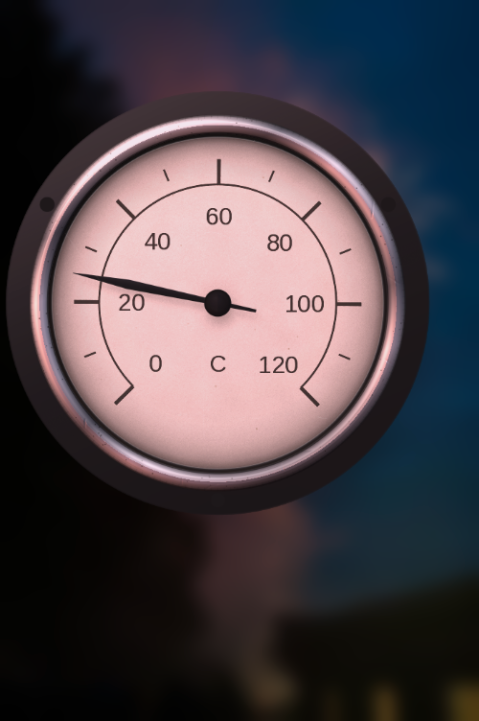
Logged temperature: 25; °C
